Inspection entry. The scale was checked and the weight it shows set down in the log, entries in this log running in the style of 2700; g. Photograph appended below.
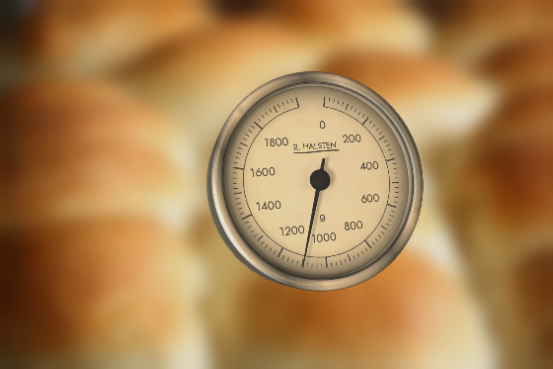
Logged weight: 1100; g
